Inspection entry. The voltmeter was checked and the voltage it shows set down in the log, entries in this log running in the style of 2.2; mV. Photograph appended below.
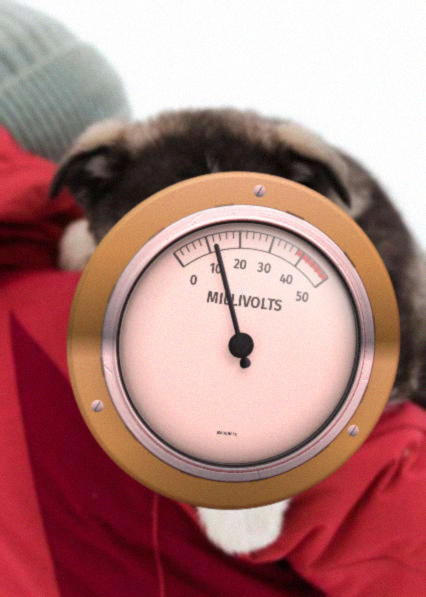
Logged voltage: 12; mV
